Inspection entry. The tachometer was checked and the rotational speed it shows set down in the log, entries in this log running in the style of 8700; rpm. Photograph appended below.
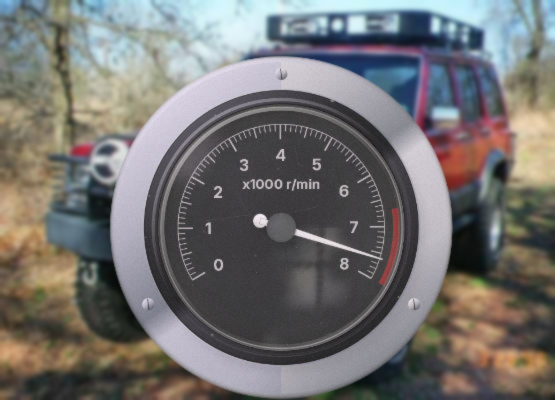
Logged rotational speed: 7600; rpm
